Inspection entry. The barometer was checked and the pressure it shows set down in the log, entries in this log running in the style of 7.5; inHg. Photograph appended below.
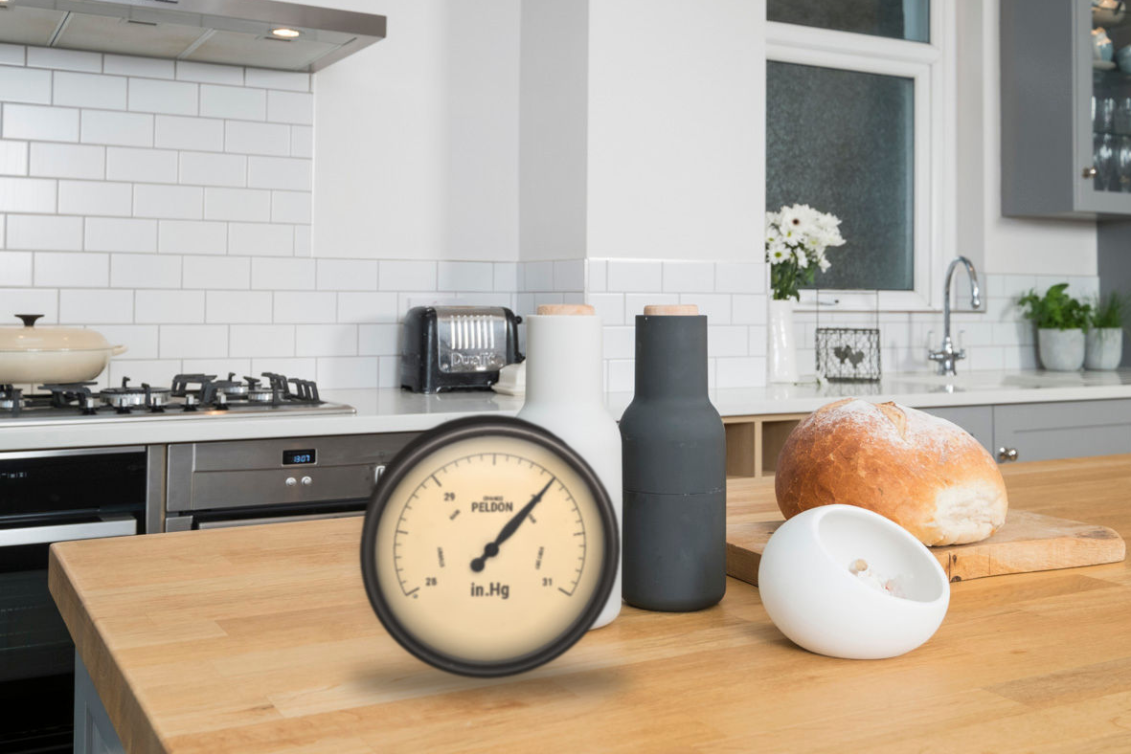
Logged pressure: 30; inHg
